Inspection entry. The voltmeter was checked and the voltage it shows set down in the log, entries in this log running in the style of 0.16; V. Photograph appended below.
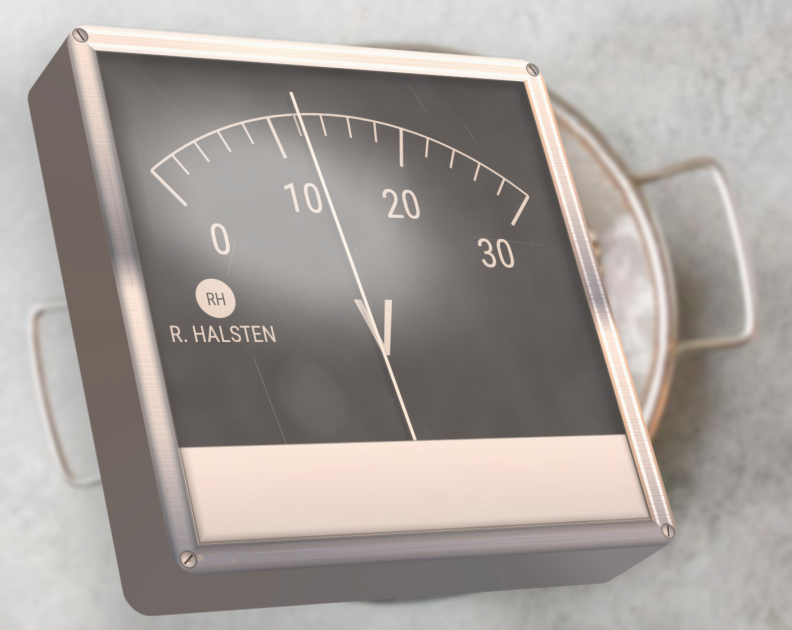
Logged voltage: 12; V
